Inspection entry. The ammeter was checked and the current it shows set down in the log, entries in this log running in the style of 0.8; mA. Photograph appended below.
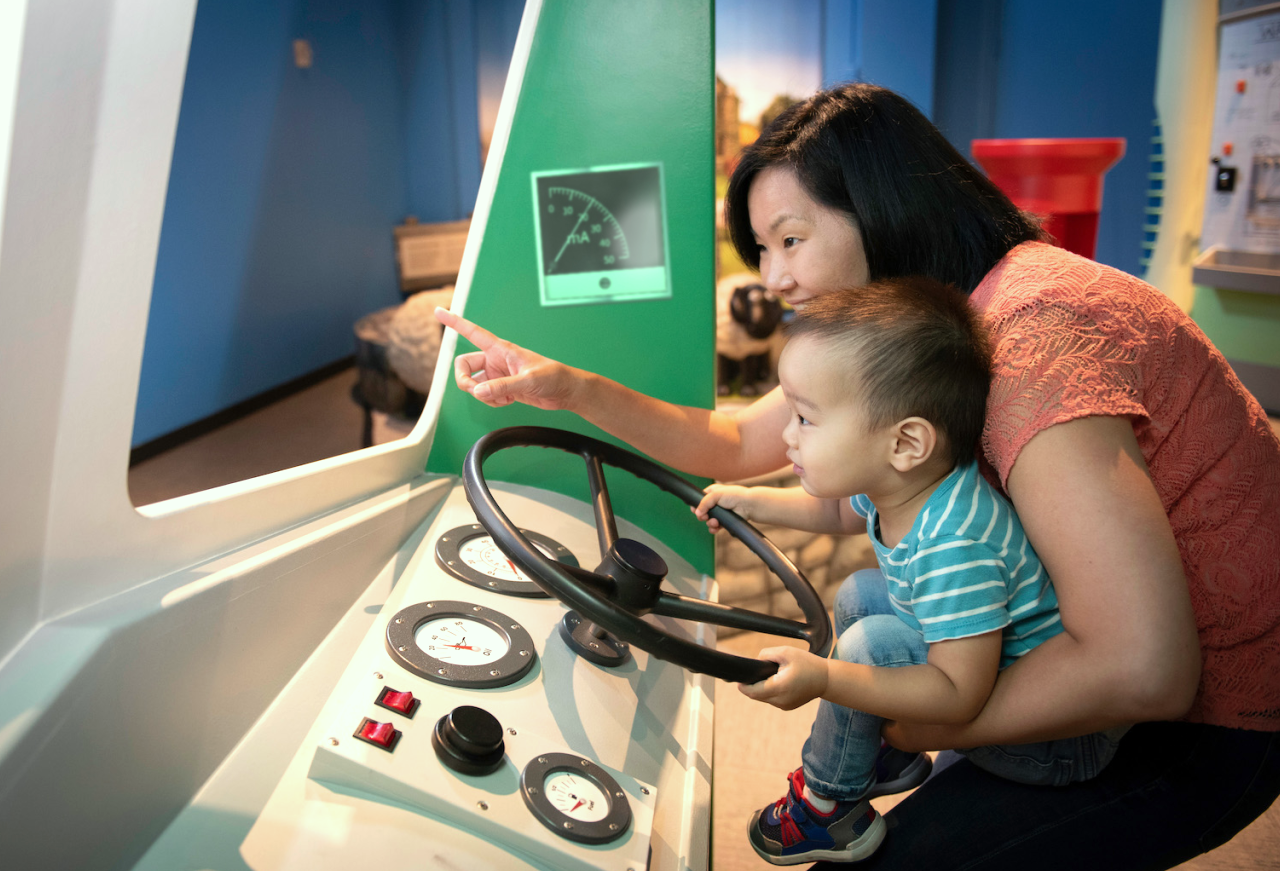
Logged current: 20; mA
